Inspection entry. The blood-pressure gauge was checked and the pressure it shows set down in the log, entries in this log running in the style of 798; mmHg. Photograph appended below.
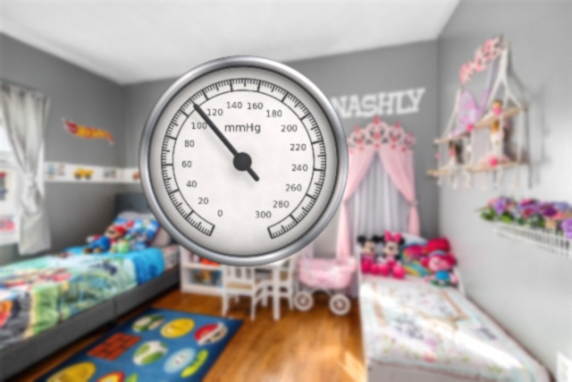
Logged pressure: 110; mmHg
